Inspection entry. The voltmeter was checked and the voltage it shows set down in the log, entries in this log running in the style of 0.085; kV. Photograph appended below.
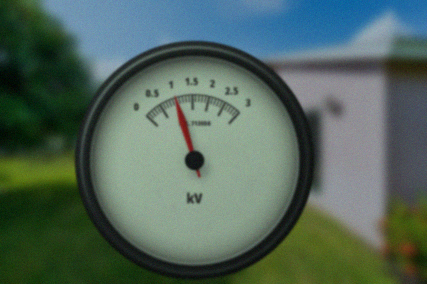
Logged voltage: 1; kV
